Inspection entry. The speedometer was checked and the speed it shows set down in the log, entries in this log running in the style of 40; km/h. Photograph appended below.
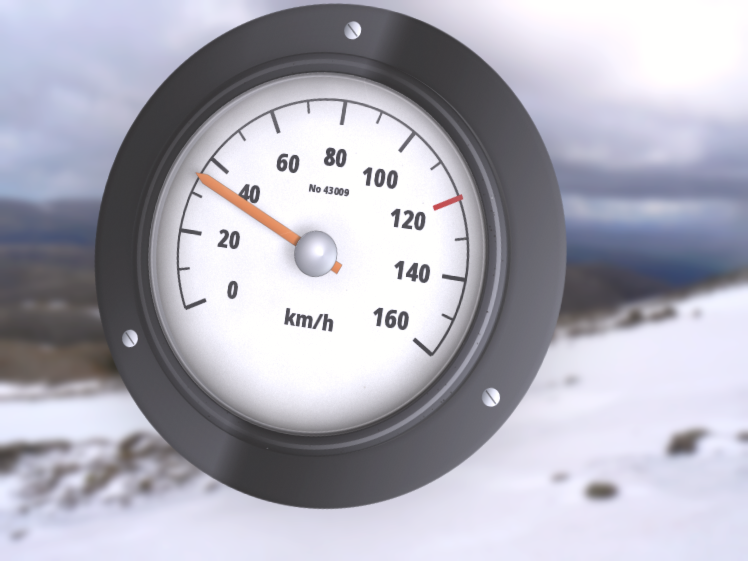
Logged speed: 35; km/h
